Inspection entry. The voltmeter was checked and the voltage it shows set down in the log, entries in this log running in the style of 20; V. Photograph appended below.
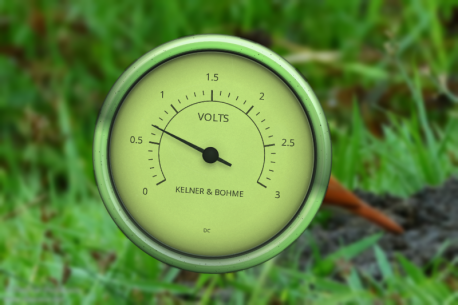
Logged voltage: 0.7; V
